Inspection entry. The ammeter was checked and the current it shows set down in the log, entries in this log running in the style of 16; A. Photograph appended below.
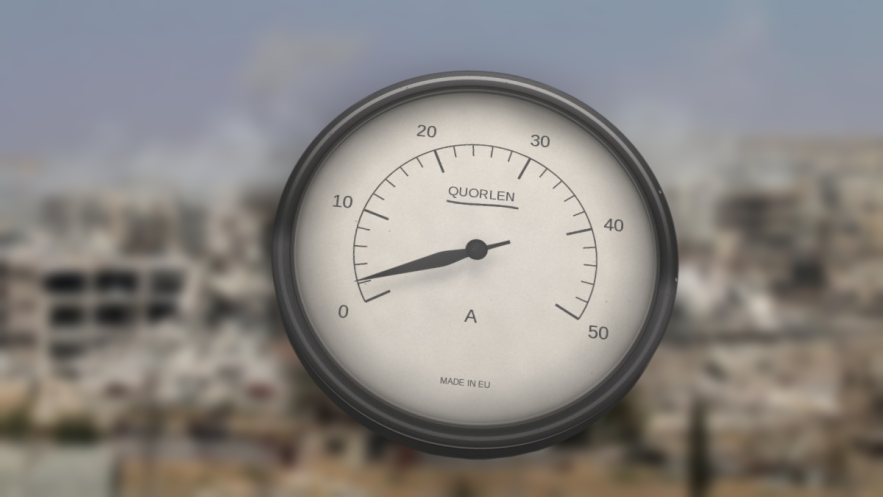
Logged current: 2; A
